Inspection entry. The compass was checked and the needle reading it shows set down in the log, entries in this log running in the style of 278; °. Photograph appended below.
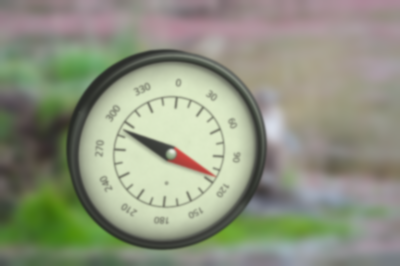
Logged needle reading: 112.5; °
